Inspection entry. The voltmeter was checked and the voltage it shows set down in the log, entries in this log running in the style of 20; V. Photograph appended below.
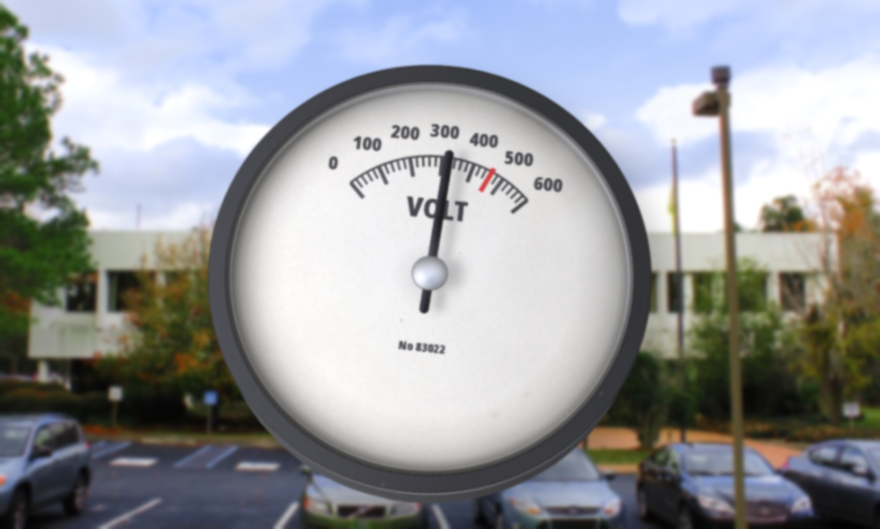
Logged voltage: 320; V
